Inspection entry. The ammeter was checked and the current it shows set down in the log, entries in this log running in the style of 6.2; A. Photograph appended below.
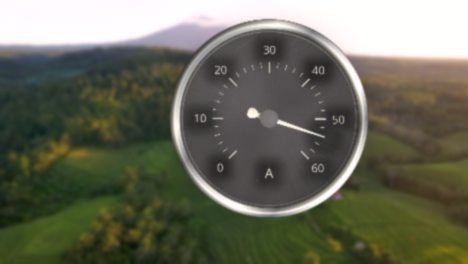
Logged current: 54; A
